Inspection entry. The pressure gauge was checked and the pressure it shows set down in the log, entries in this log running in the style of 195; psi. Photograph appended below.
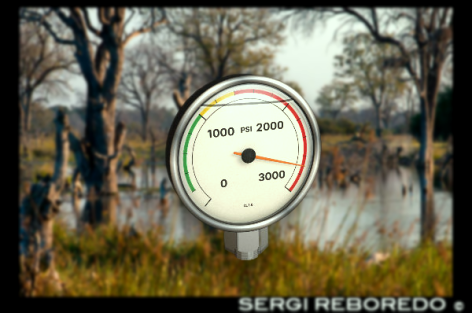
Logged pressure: 2700; psi
